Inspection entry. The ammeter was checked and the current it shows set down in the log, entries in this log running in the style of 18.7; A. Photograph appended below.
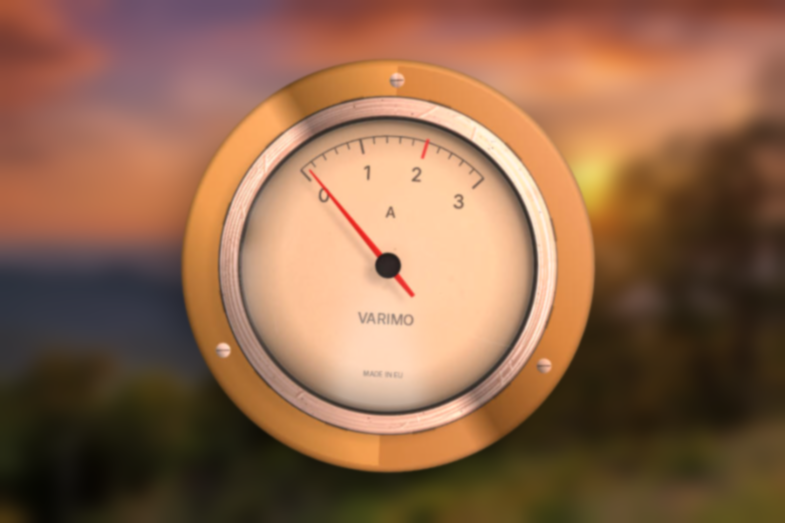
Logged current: 0.1; A
